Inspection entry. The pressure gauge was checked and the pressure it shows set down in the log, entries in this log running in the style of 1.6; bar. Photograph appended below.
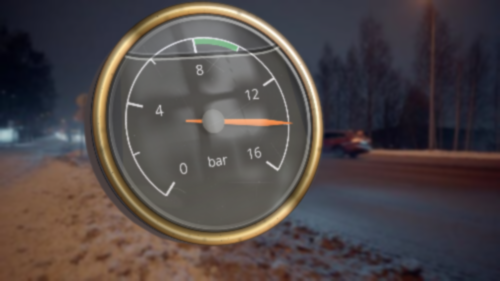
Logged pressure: 14; bar
